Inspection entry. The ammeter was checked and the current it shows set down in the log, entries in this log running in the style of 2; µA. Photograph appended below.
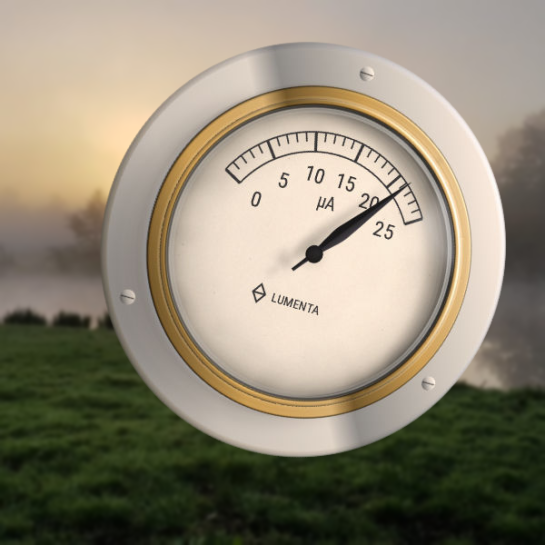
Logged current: 21; µA
